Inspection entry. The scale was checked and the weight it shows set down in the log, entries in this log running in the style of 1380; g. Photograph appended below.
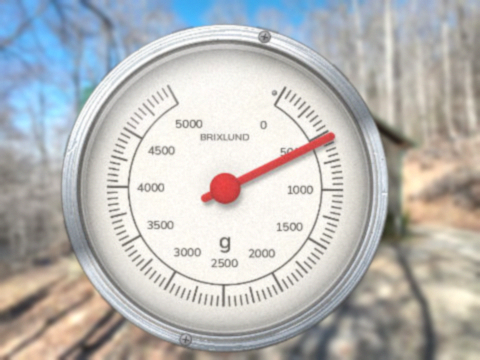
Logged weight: 550; g
